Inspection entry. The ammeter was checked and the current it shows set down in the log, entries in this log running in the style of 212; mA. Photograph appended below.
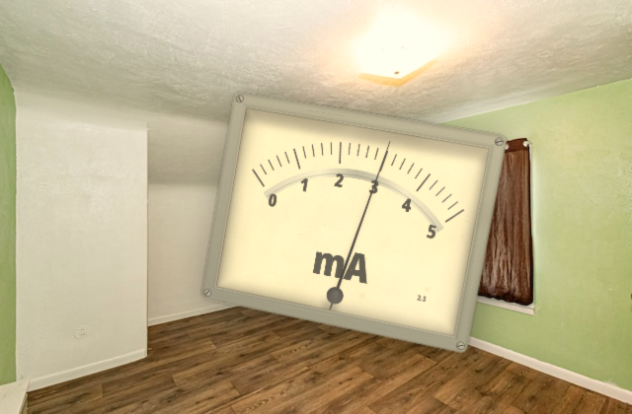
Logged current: 3; mA
